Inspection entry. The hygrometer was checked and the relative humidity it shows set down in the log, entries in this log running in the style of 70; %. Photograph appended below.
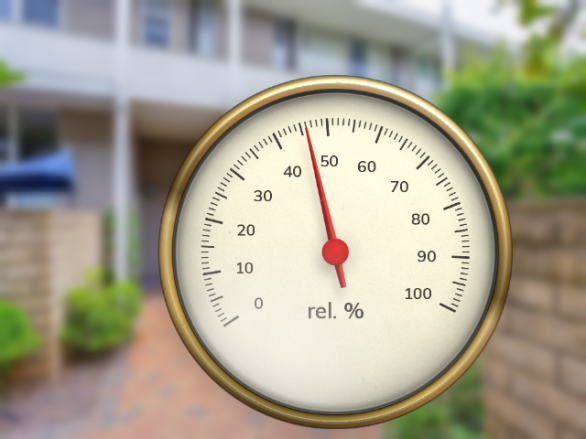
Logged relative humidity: 46; %
